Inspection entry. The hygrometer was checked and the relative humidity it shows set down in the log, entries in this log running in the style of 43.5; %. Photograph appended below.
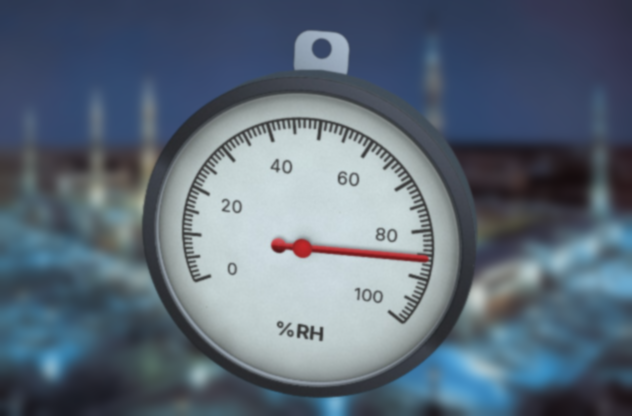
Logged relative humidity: 85; %
